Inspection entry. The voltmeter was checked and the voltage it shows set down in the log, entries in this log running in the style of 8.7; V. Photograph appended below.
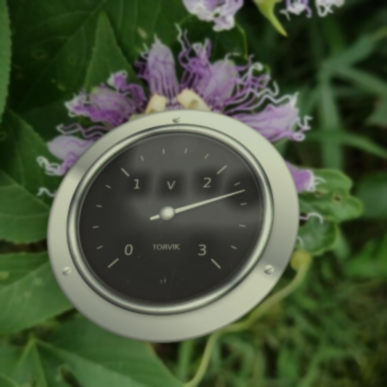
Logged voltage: 2.3; V
